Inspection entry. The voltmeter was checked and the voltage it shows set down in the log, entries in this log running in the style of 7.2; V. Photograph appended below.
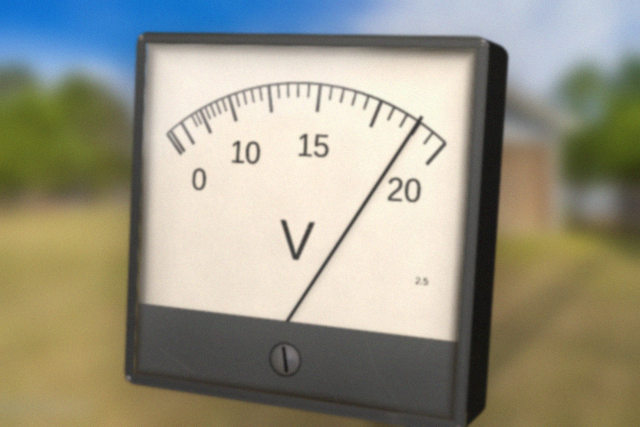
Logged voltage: 19; V
